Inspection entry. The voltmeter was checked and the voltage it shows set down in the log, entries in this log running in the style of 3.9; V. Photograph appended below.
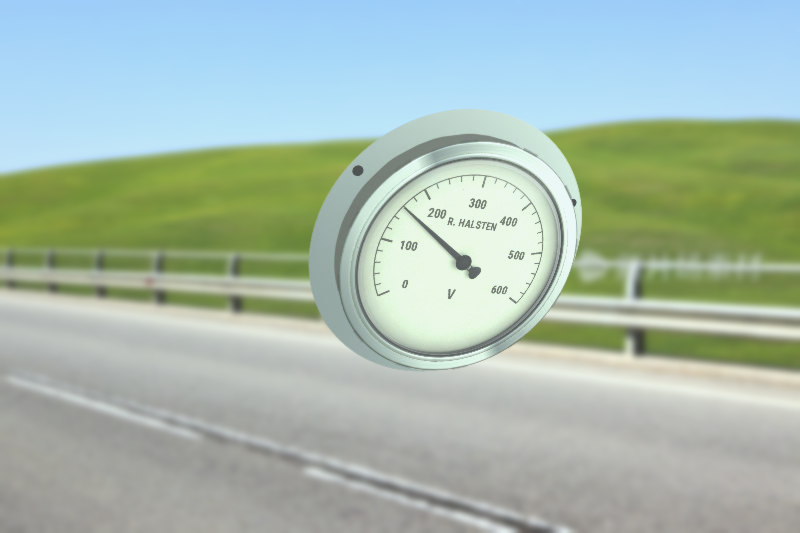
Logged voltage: 160; V
